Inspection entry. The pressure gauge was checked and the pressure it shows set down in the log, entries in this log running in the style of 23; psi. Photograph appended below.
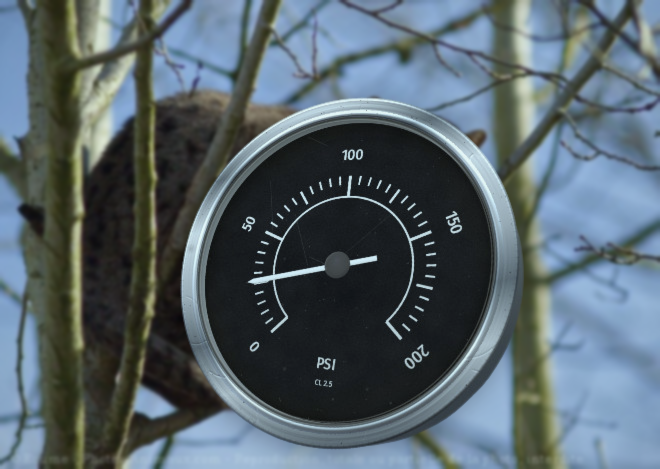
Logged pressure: 25; psi
